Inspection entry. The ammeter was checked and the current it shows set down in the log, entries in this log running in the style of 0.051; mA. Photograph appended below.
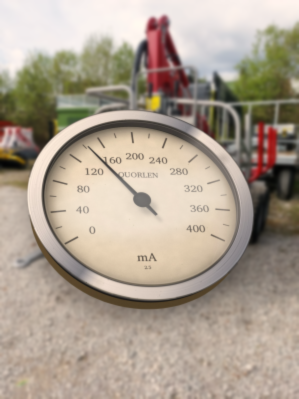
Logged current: 140; mA
